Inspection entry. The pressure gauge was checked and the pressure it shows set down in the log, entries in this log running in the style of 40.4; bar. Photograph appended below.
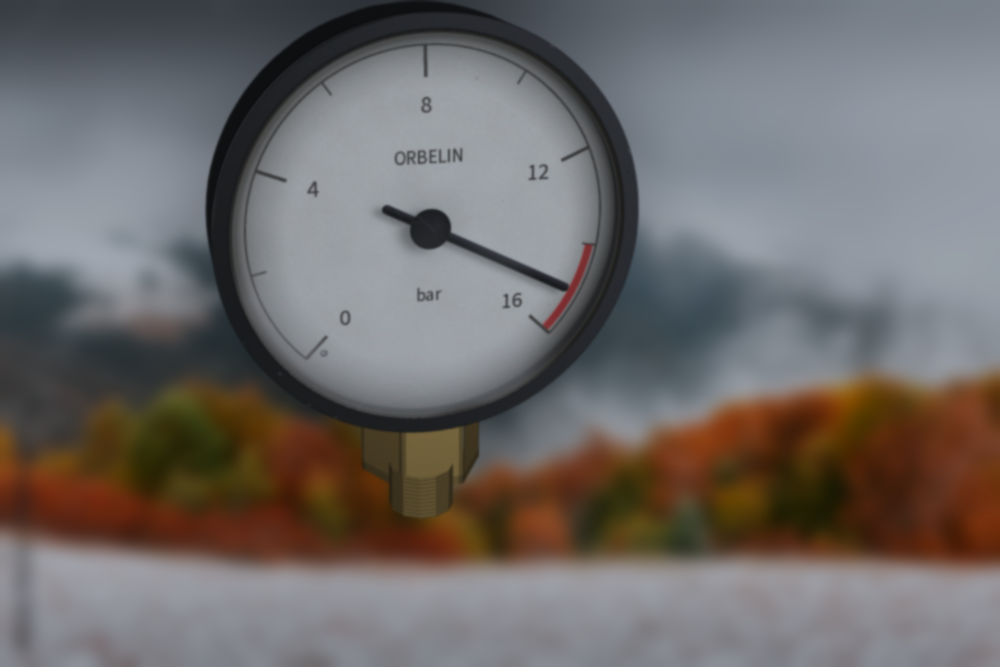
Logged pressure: 15; bar
